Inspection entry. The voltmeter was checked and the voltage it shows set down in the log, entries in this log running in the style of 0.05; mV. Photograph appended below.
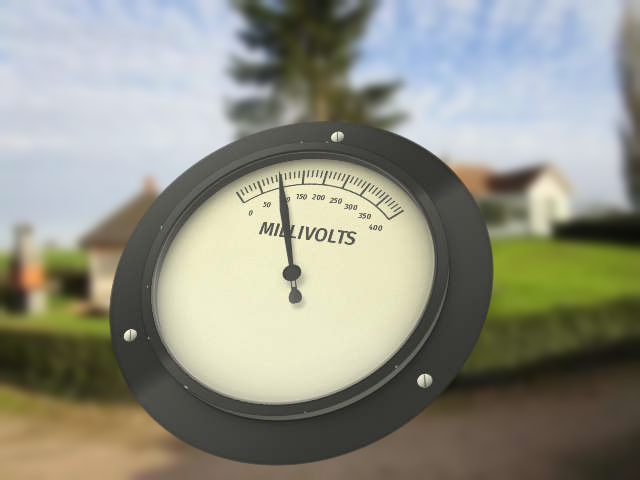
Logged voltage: 100; mV
